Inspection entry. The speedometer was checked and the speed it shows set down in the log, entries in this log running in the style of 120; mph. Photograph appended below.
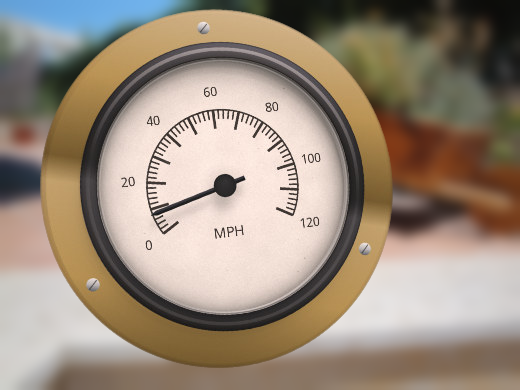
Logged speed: 8; mph
